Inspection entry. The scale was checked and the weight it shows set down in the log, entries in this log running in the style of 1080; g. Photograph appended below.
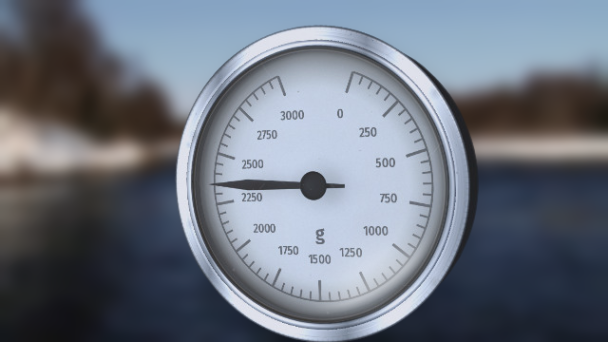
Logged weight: 2350; g
